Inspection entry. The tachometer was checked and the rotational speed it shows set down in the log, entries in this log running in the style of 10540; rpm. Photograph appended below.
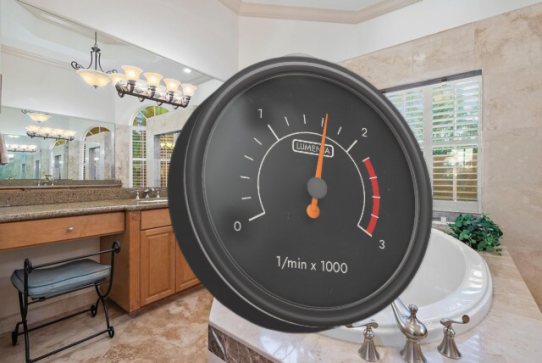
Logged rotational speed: 1600; rpm
